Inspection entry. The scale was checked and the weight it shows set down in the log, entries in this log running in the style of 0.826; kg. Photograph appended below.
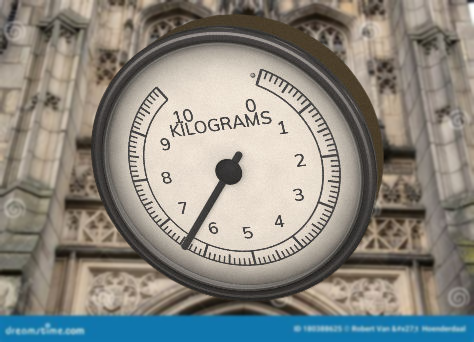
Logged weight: 6.4; kg
